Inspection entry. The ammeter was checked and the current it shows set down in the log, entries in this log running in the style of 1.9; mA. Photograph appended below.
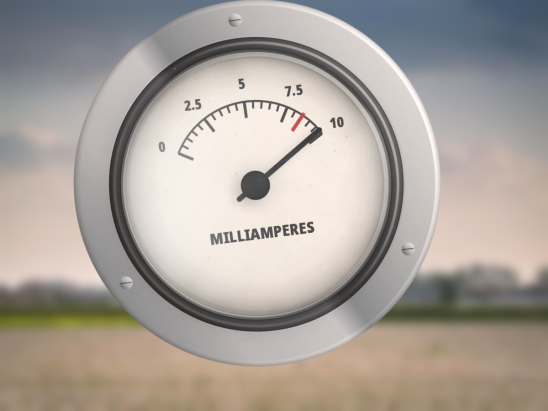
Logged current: 9.75; mA
